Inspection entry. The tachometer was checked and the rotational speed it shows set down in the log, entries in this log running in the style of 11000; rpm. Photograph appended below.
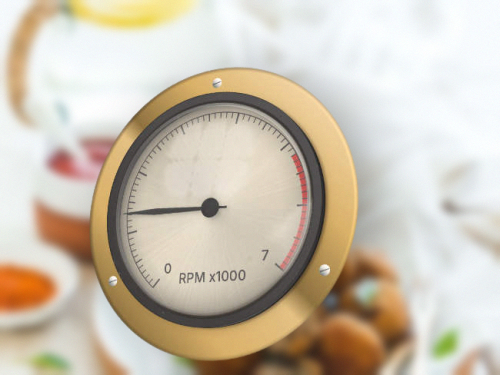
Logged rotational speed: 1300; rpm
